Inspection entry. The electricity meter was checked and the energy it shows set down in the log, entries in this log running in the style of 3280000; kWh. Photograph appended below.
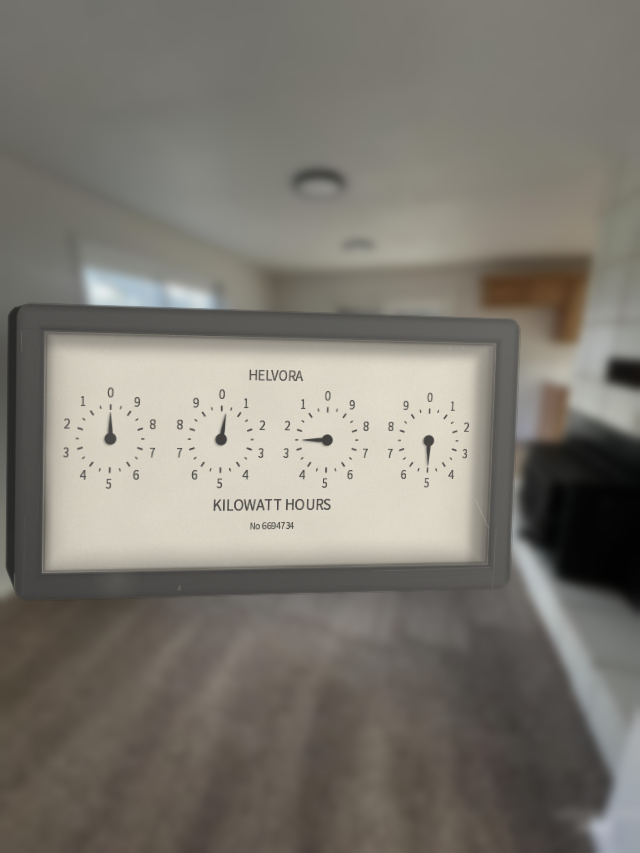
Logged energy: 25; kWh
